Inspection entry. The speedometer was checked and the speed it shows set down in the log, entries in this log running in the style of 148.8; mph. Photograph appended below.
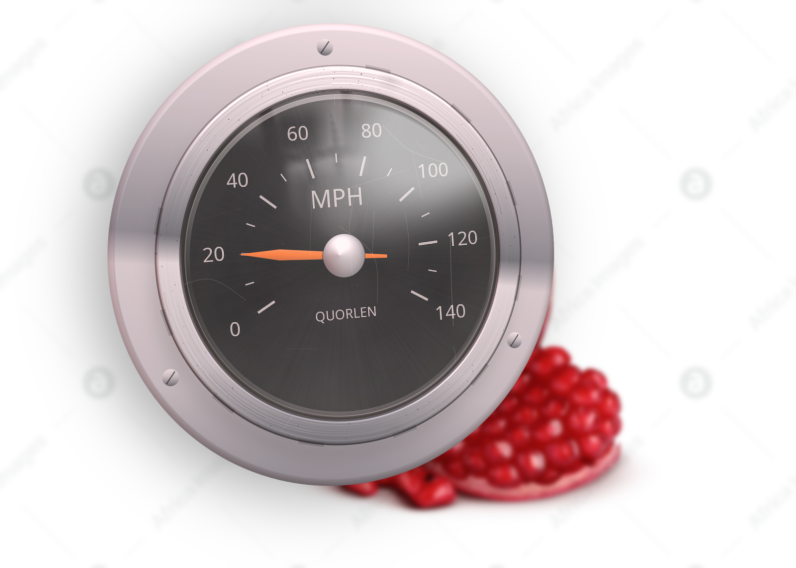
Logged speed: 20; mph
